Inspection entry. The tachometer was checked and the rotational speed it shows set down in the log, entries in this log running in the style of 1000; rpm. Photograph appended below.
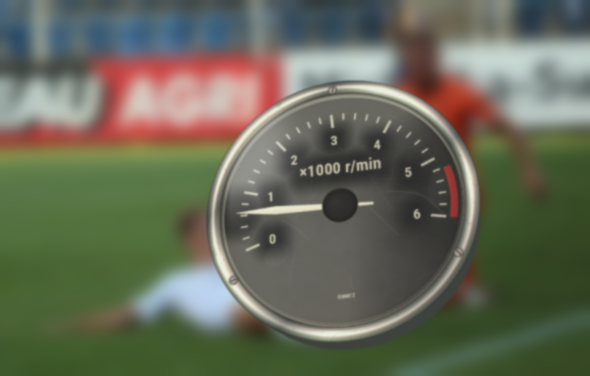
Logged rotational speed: 600; rpm
